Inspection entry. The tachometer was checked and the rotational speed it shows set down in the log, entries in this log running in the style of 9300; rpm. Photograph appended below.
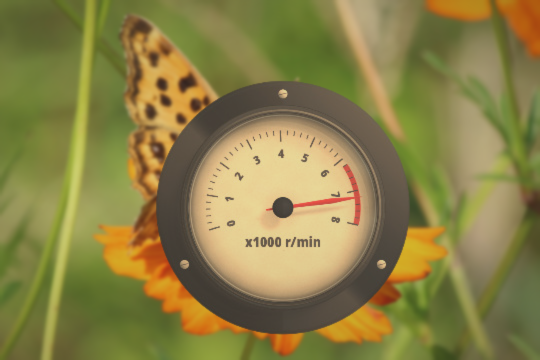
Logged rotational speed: 7200; rpm
